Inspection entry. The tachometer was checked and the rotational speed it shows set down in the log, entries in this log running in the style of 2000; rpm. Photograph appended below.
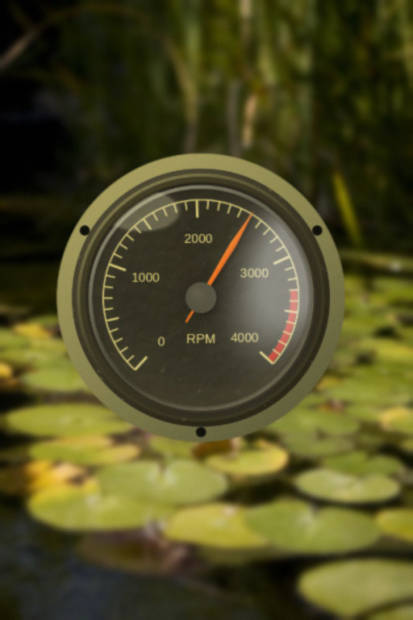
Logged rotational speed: 2500; rpm
